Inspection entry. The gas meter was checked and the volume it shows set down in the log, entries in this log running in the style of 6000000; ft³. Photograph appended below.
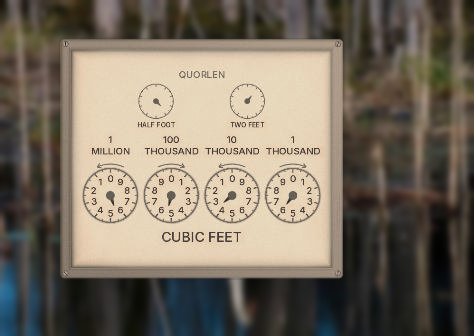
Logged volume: 553600; ft³
